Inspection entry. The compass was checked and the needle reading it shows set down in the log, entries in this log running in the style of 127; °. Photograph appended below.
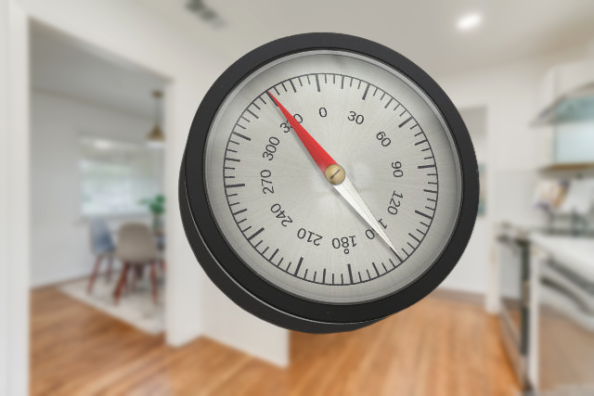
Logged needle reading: 330; °
